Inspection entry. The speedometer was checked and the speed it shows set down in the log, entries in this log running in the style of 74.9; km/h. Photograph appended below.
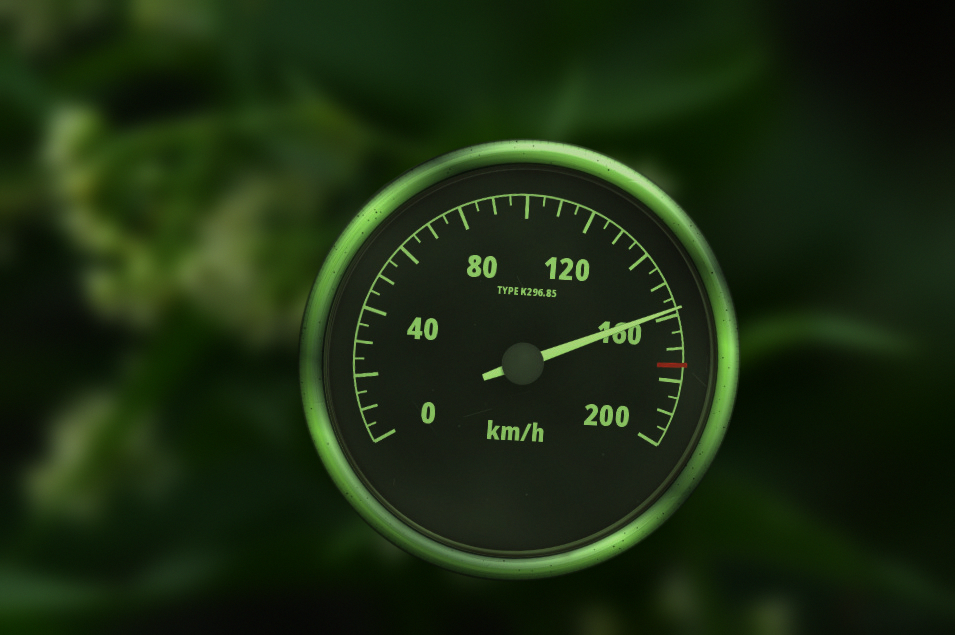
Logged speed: 157.5; km/h
